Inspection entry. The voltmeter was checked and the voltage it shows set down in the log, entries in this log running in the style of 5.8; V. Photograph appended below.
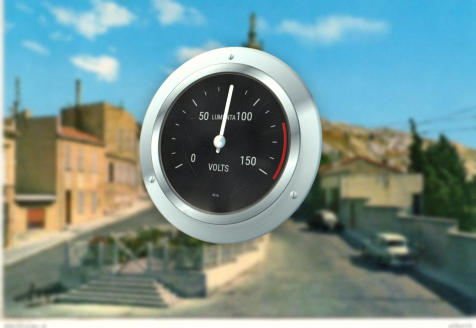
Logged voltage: 80; V
